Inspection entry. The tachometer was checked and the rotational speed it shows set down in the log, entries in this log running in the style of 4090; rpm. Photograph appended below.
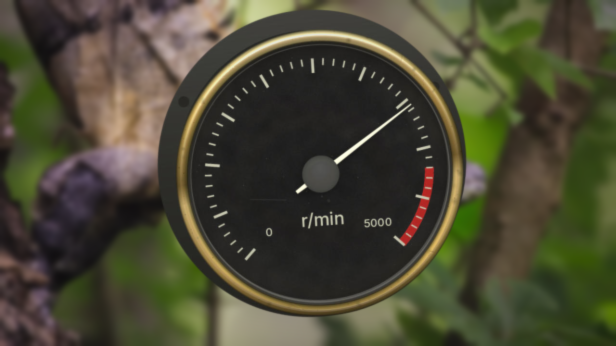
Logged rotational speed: 3550; rpm
